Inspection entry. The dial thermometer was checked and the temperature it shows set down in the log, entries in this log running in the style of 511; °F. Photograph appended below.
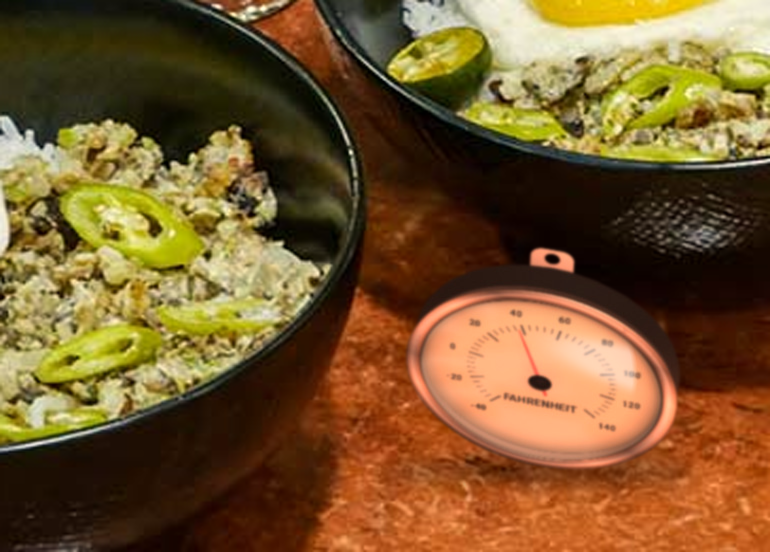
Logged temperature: 40; °F
